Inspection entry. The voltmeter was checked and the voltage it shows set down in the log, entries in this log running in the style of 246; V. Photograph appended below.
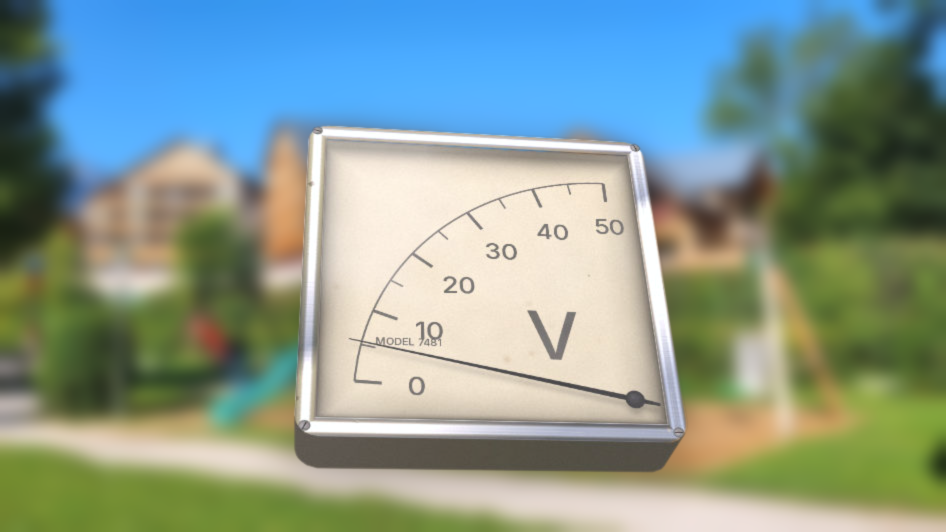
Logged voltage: 5; V
